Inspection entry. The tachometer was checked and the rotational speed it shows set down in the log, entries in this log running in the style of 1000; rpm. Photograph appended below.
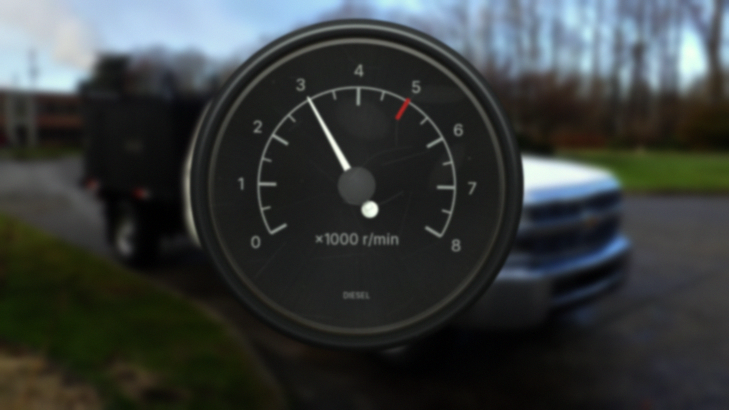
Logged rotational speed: 3000; rpm
